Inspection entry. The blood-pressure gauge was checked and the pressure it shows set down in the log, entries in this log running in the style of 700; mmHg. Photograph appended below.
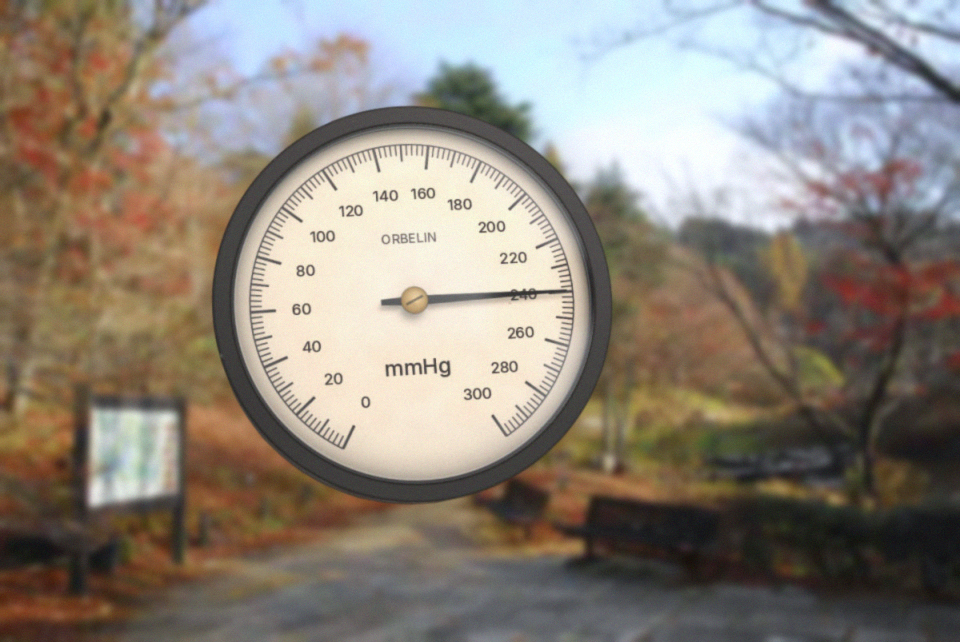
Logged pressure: 240; mmHg
